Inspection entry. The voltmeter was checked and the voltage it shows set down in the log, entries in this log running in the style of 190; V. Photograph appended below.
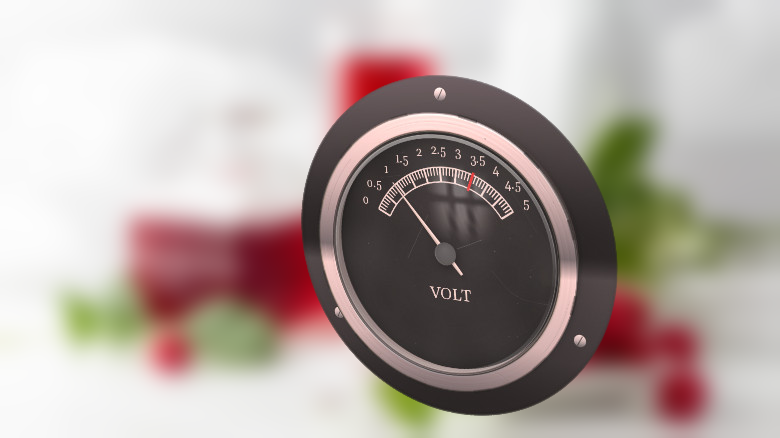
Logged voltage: 1; V
